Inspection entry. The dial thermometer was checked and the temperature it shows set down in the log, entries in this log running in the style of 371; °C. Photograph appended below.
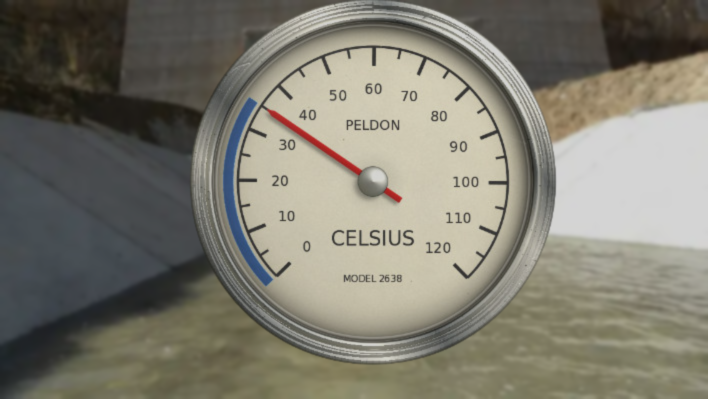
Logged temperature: 35; °C
